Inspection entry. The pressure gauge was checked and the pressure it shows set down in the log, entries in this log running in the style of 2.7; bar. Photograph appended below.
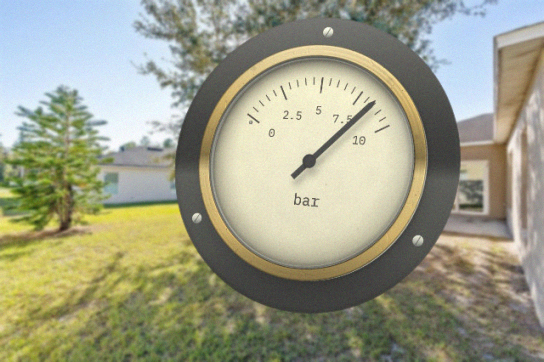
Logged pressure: 8.5; bar
